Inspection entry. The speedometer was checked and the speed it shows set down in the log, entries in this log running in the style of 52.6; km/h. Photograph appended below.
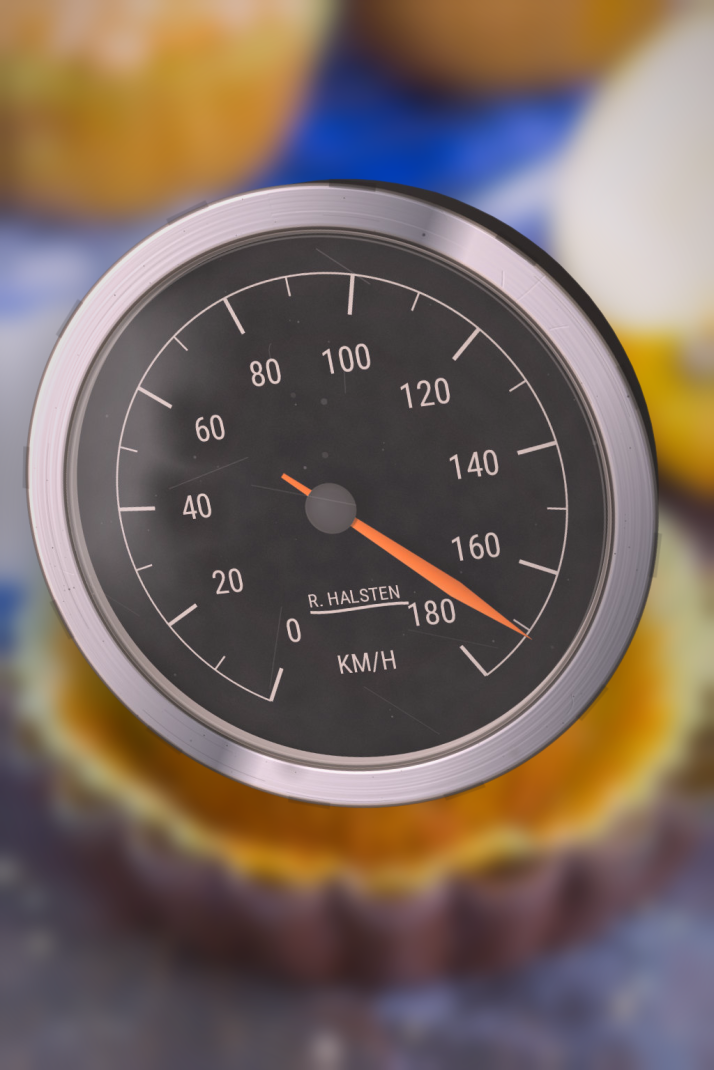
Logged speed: 170; km/h
